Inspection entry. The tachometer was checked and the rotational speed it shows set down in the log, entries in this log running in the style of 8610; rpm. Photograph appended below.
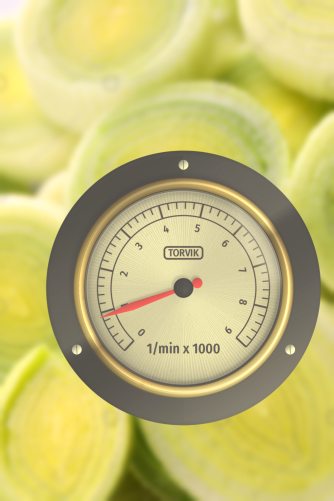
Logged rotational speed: 900; rpm
